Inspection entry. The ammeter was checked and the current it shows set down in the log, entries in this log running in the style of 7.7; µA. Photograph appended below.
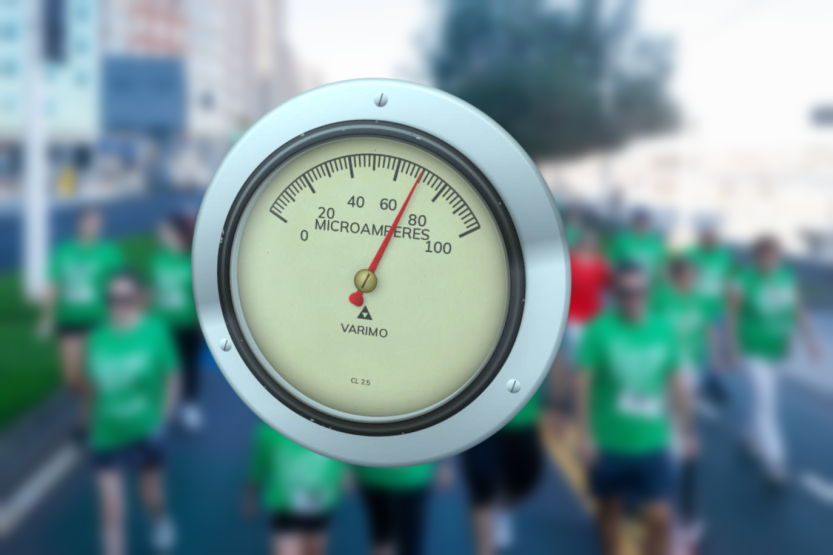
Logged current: 70; µA
